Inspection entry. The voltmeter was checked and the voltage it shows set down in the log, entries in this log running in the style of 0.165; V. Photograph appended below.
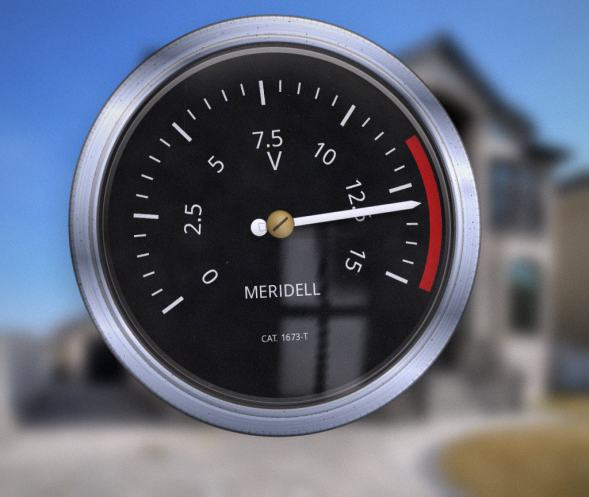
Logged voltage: 13; V
